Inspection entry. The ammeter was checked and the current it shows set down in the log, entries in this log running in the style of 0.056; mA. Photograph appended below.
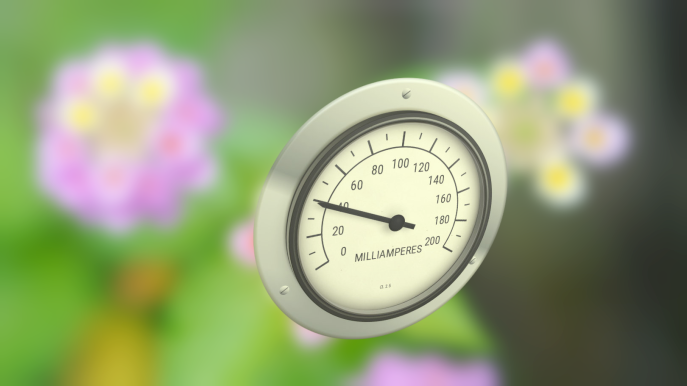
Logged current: 40; mA
